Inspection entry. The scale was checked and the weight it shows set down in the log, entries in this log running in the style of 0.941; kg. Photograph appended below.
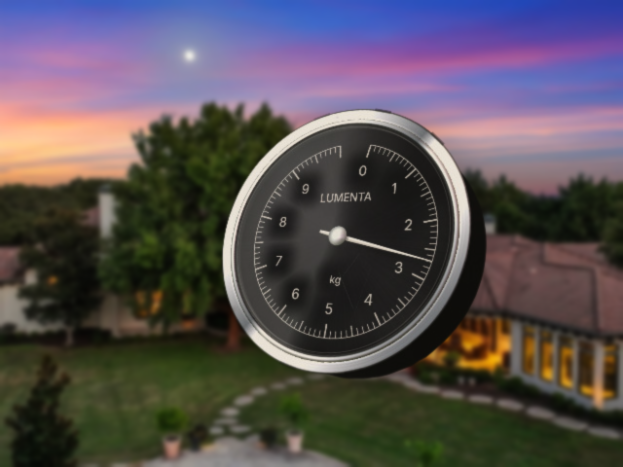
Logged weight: 2.7; kg
